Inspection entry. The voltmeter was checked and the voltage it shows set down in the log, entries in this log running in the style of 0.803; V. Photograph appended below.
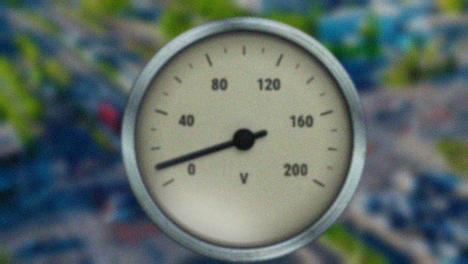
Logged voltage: 10; V
